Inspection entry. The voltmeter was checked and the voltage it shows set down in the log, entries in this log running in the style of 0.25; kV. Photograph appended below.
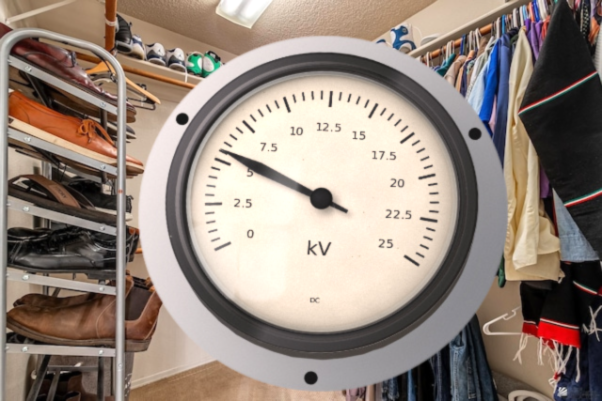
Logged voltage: 5.5; kV
